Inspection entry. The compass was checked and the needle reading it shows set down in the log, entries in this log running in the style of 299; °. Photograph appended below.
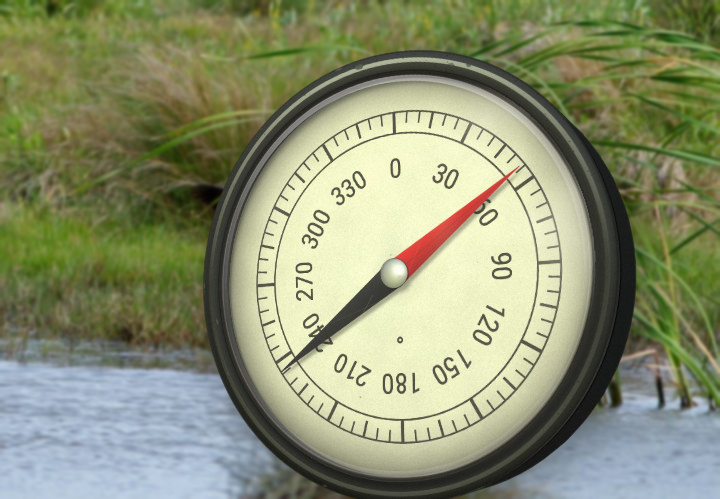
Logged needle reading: 55; °
